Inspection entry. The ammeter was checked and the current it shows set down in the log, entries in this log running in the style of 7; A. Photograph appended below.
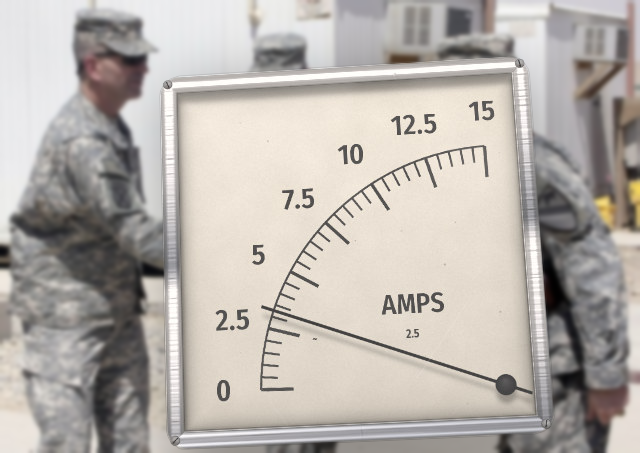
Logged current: 3.25; A
